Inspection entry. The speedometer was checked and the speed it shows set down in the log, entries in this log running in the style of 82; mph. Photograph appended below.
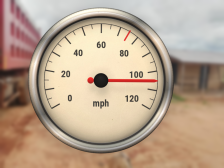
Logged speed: 105; mph
